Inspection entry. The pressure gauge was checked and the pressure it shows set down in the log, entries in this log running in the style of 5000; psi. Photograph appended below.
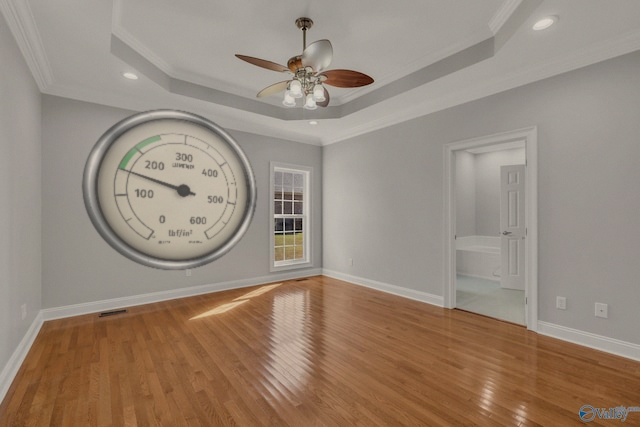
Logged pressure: 150; psi
